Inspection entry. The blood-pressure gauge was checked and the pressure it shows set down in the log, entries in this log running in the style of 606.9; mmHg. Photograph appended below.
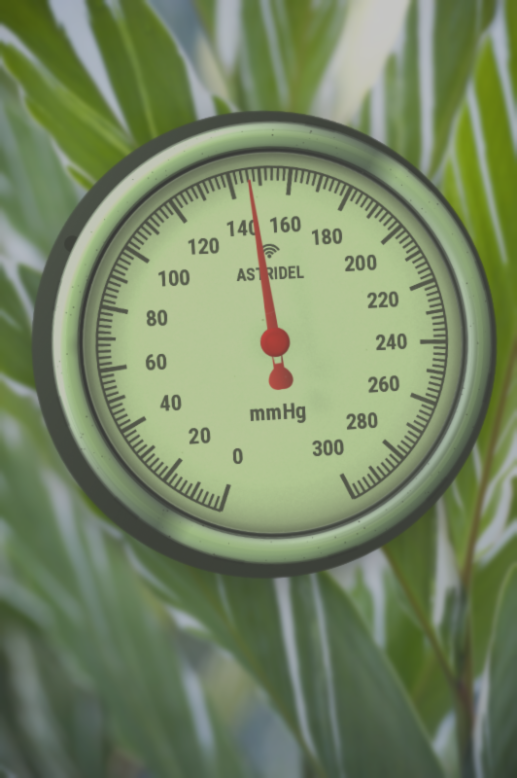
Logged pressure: 146; mmHg
